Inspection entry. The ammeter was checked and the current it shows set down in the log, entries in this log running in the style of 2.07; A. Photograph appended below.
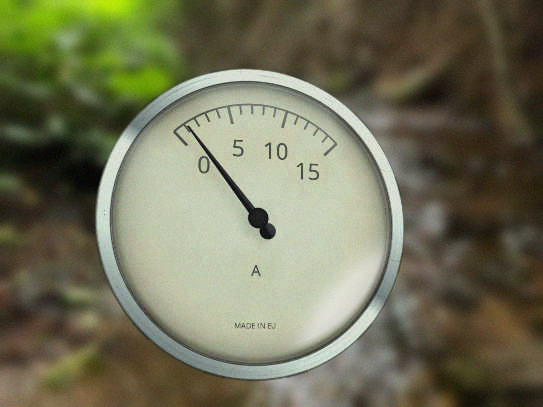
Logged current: 1; A
